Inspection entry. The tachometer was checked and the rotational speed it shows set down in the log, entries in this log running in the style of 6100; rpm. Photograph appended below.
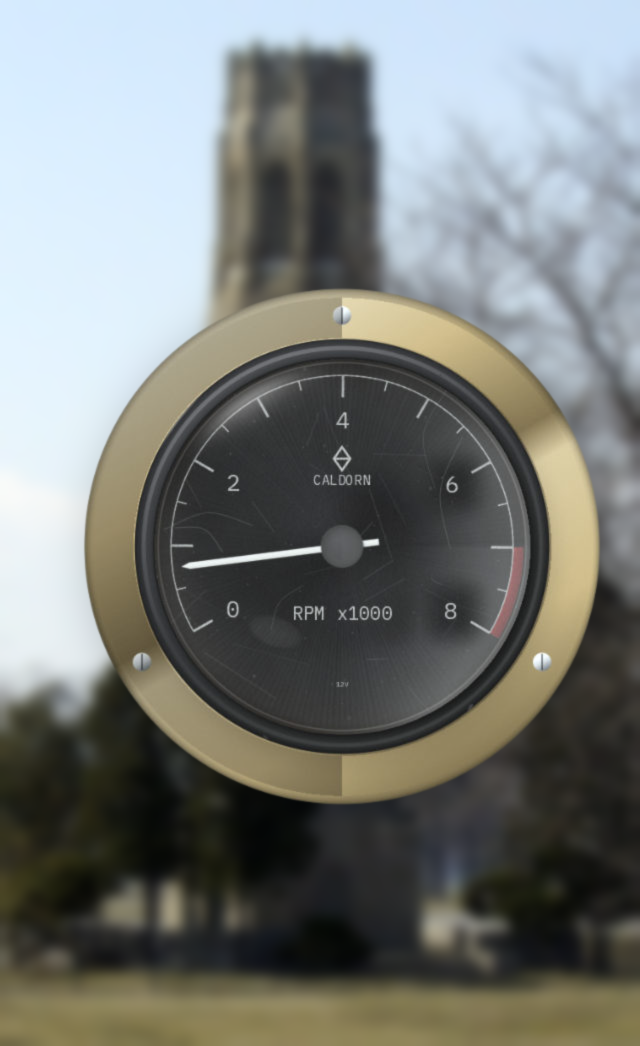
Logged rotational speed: 750; rpm
